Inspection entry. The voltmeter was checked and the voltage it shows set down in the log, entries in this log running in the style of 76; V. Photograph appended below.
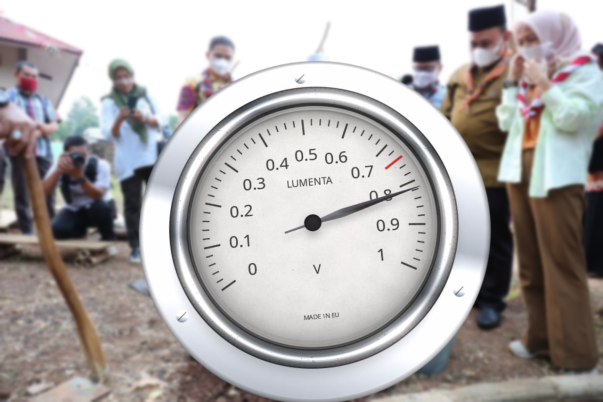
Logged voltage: 0.82; V
